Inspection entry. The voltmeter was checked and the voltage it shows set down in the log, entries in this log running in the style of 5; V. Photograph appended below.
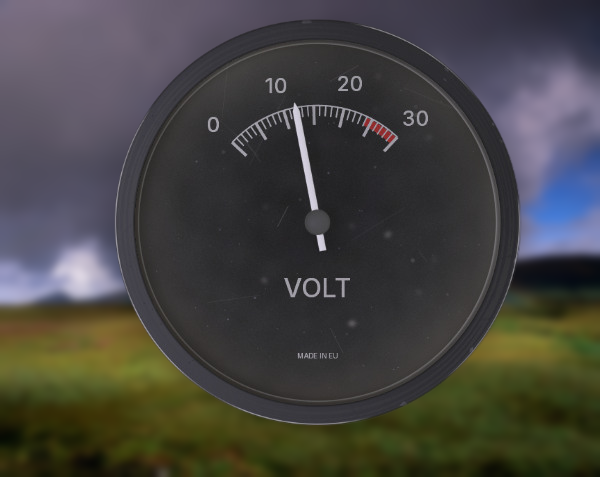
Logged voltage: 12; V
